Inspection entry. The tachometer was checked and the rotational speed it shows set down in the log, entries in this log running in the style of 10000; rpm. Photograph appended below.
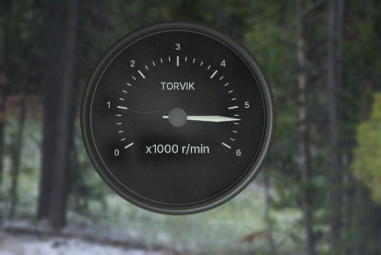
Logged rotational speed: 5300; rpm
